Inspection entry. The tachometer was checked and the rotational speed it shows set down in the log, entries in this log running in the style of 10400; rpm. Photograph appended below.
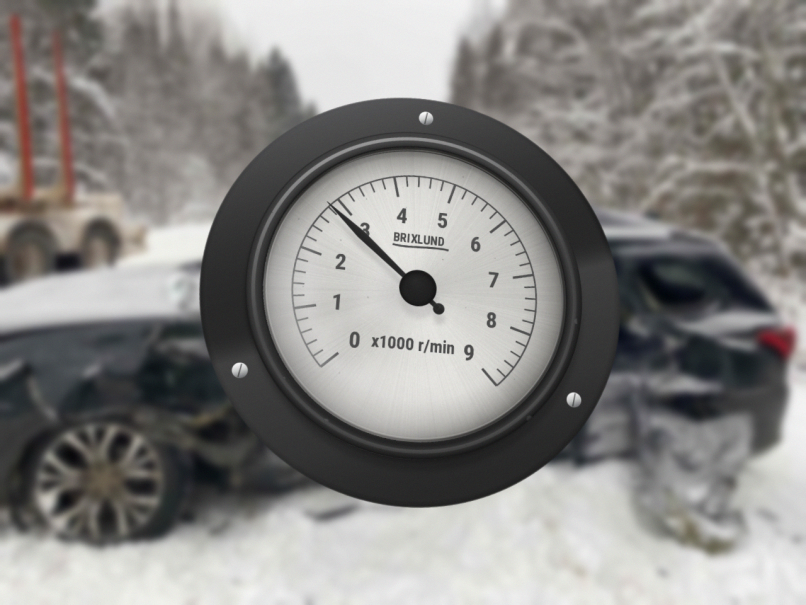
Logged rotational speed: 2800; rpm
